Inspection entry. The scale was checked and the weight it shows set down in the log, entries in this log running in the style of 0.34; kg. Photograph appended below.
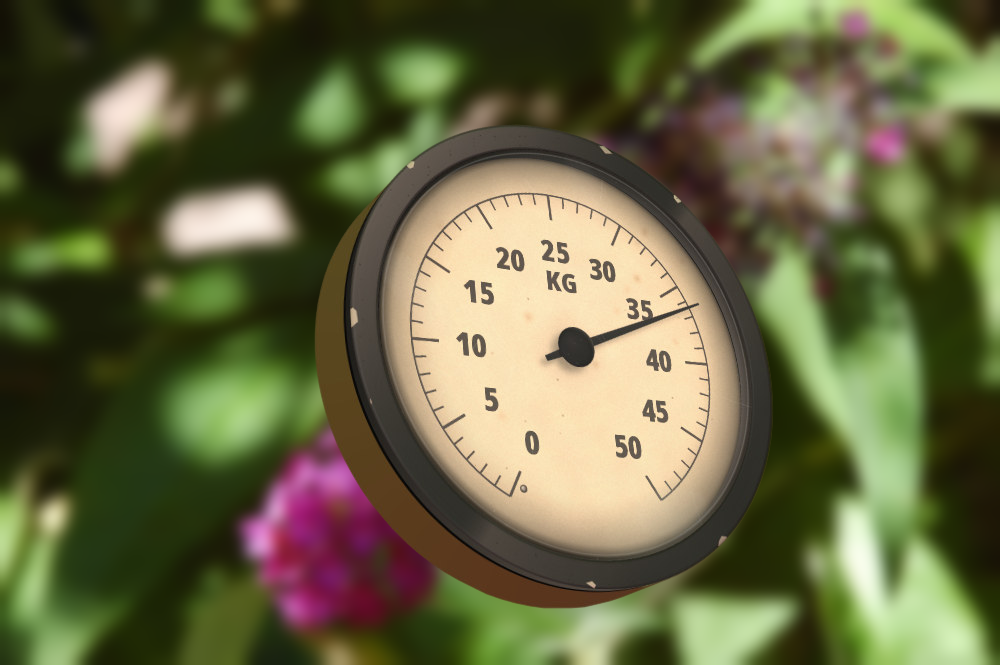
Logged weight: 36.5; kg
